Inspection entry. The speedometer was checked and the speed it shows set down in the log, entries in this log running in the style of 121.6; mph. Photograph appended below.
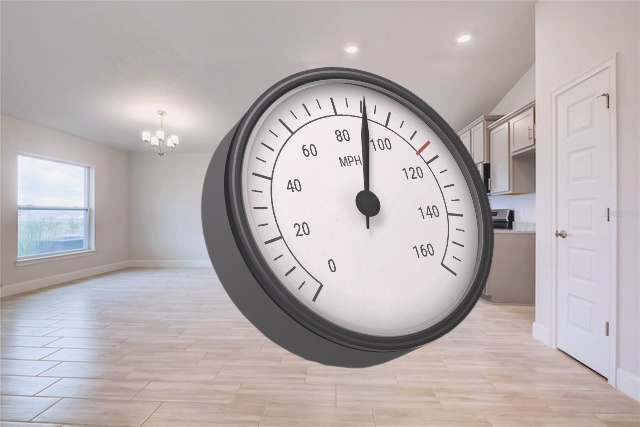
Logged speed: 90; mph
